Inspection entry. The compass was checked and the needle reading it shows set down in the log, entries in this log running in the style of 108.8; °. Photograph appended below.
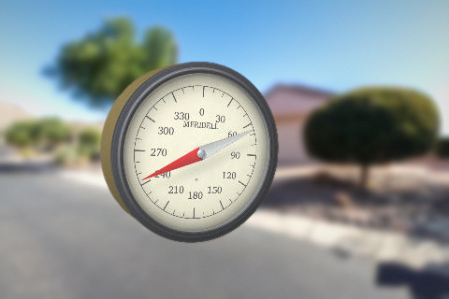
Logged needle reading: 245; °
